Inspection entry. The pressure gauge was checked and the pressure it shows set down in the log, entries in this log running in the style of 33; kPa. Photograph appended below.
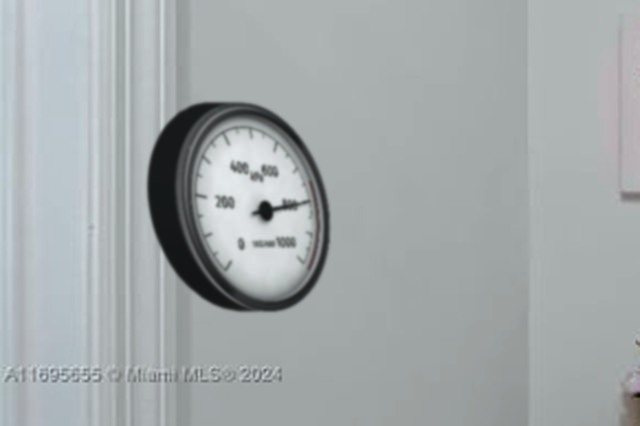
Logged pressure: 800; kPa
